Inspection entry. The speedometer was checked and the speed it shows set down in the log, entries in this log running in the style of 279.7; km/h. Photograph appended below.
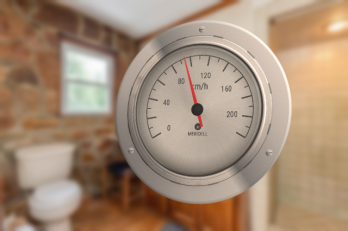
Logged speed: 95; km/h
